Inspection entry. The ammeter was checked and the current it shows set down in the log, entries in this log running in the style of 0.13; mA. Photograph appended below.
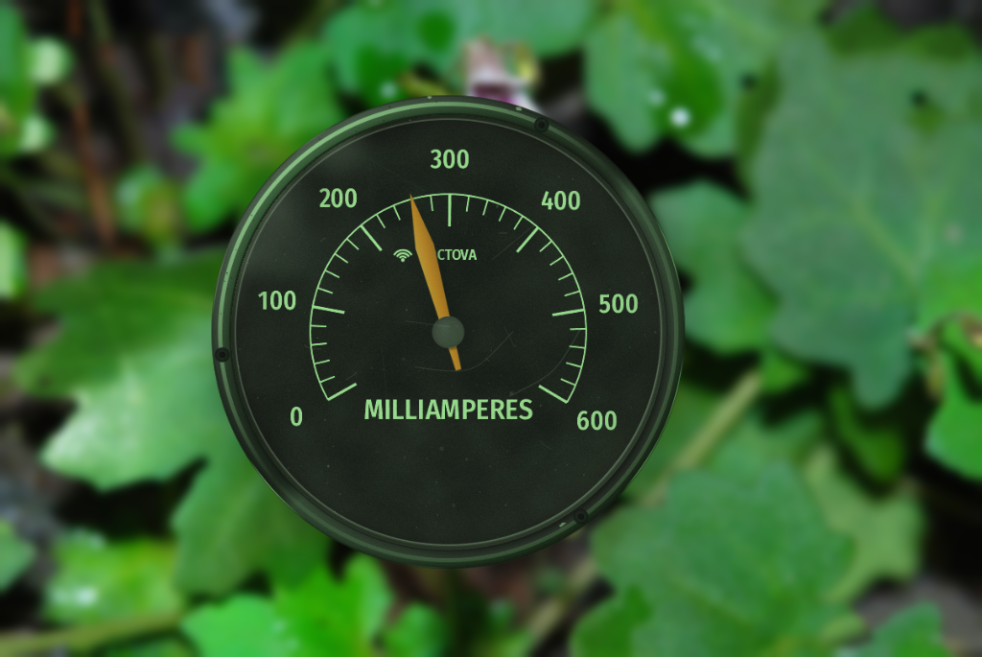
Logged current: 260; mA
